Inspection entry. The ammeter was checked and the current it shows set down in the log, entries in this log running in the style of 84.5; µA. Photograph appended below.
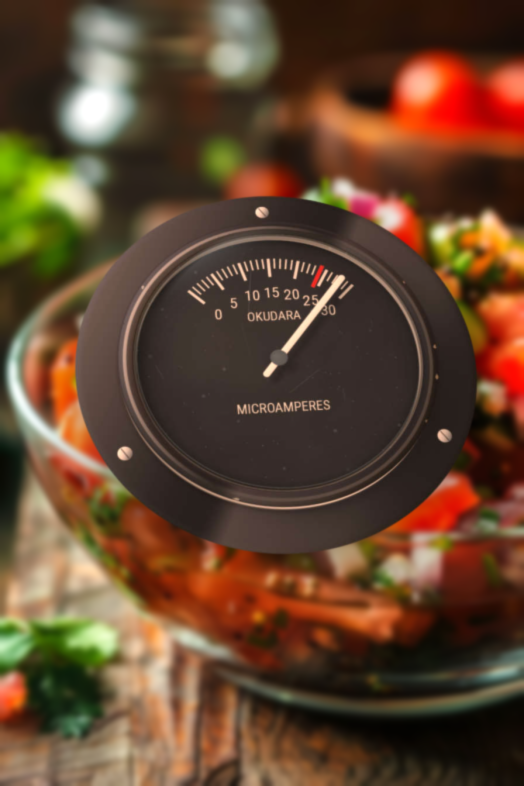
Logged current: 28; µA
